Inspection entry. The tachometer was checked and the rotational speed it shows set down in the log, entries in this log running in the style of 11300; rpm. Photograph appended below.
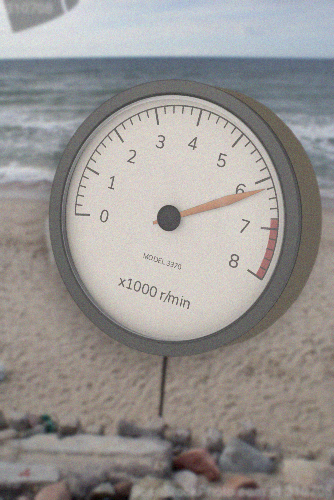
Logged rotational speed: 6200; rpm
